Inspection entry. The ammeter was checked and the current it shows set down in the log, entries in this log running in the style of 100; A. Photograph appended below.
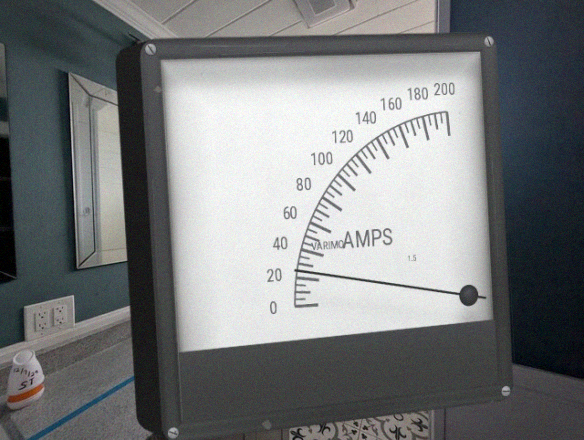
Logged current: 25; A
